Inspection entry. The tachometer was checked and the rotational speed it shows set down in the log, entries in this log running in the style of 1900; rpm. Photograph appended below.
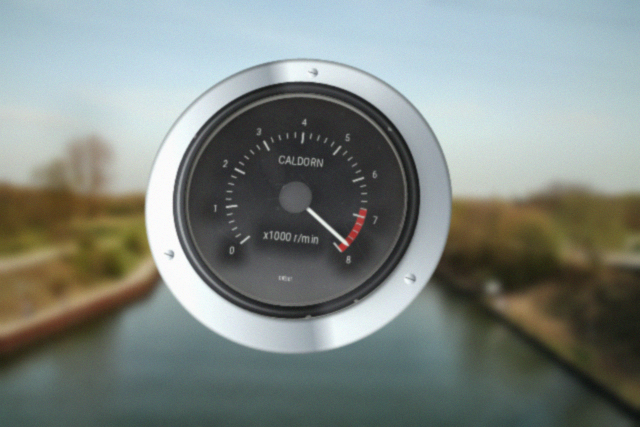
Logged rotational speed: 7800; rpm
